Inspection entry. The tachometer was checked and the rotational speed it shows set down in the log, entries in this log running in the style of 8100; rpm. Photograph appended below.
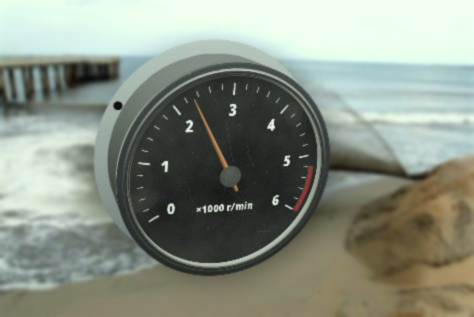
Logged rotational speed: 2300; rpm
